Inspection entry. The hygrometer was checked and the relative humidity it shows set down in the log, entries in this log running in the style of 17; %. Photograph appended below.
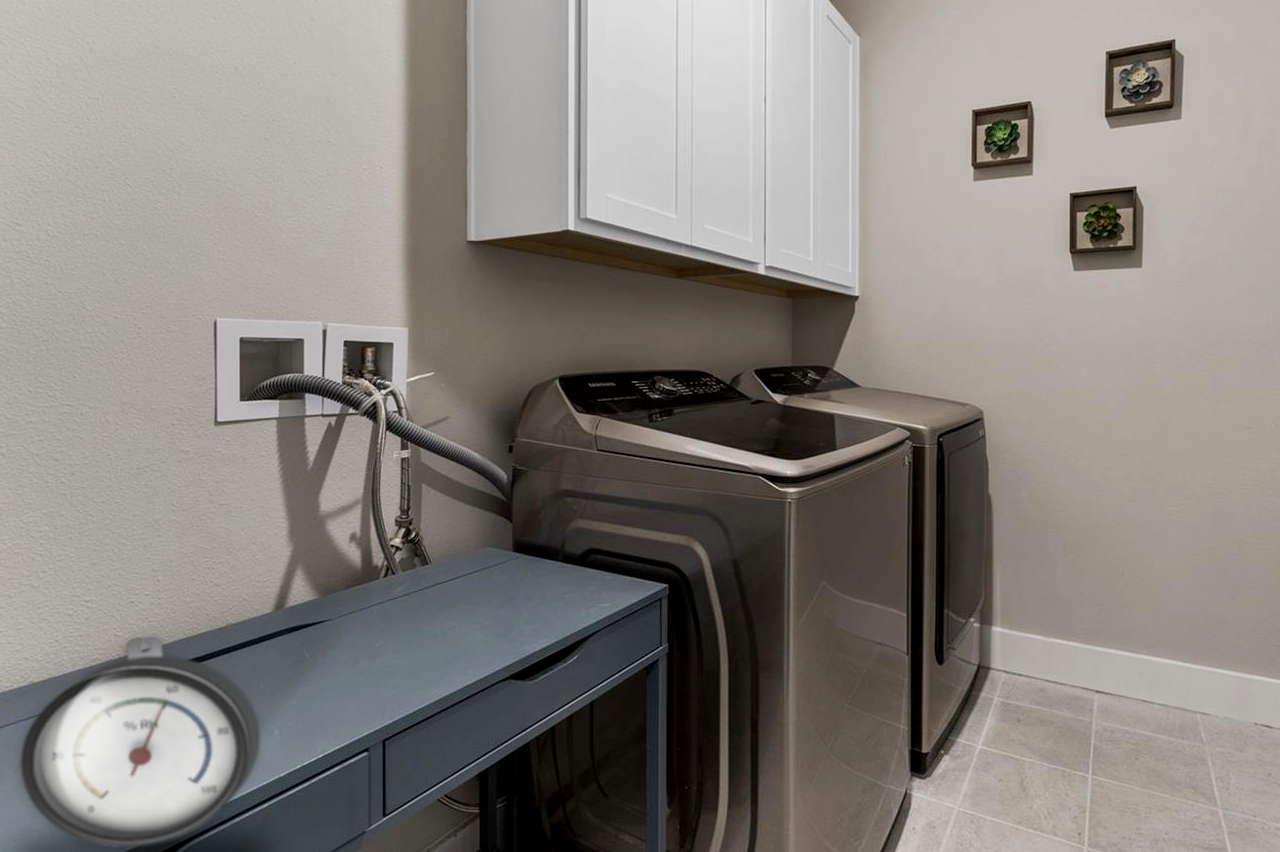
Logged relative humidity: 60; %
